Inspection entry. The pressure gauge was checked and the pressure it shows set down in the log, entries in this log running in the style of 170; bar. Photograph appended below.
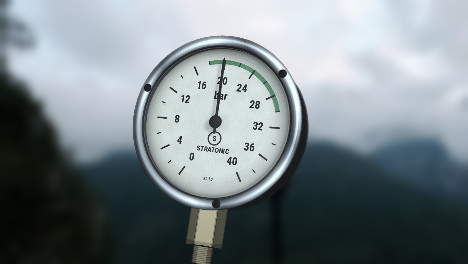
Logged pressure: 20; bar
